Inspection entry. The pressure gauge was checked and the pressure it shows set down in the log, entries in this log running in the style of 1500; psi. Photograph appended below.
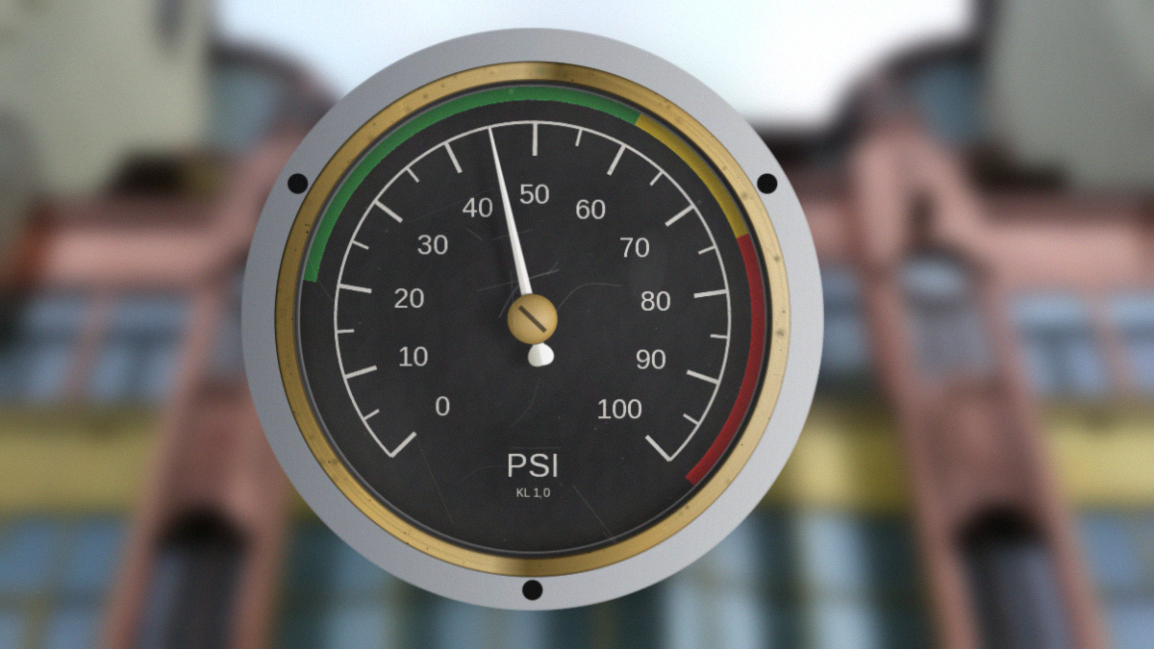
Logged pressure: 45; psi
